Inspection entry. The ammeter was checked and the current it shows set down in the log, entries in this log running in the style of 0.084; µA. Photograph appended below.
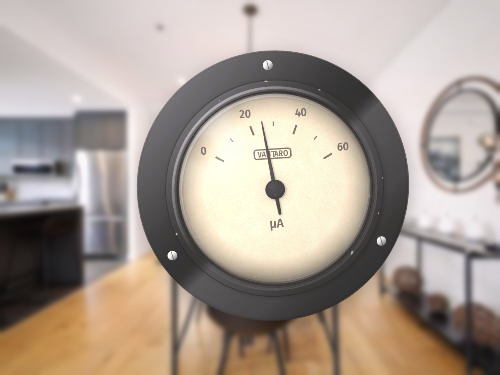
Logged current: 25; µA
